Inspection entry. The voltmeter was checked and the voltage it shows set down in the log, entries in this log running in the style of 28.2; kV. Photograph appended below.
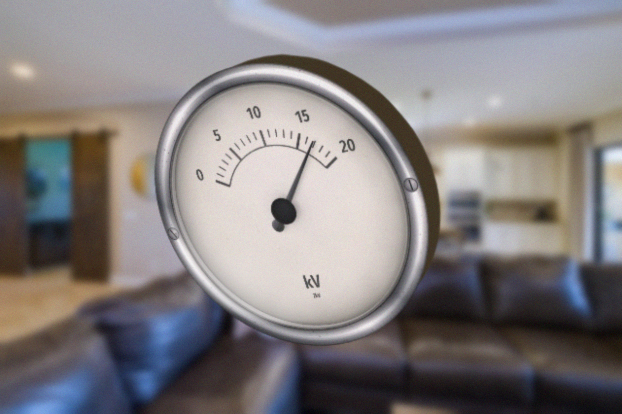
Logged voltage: 17; kV
